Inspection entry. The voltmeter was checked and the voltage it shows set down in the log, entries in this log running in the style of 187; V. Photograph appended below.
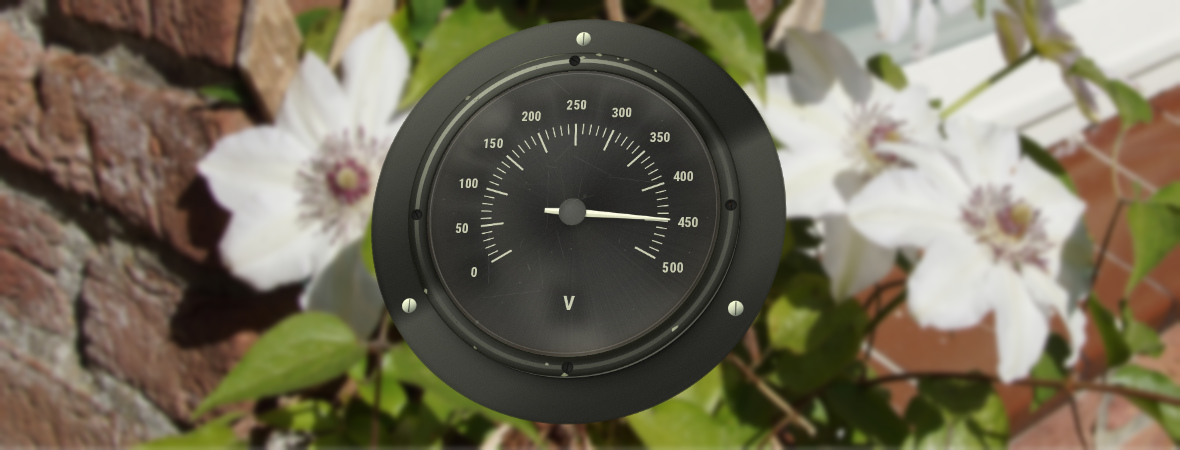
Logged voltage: 450; V
